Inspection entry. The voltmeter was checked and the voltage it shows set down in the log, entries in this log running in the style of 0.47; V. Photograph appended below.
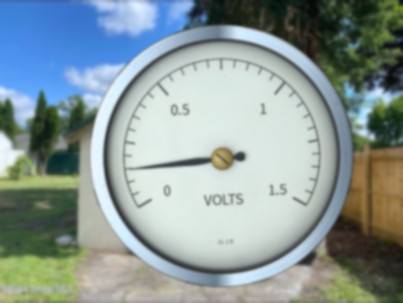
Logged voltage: 0.15; V
